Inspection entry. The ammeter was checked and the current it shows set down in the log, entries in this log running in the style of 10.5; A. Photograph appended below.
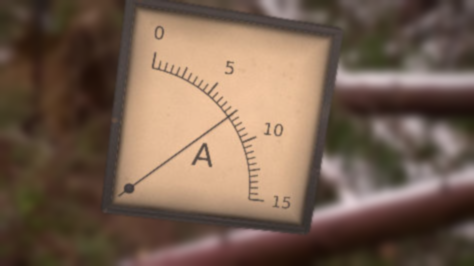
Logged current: 7.5; A
